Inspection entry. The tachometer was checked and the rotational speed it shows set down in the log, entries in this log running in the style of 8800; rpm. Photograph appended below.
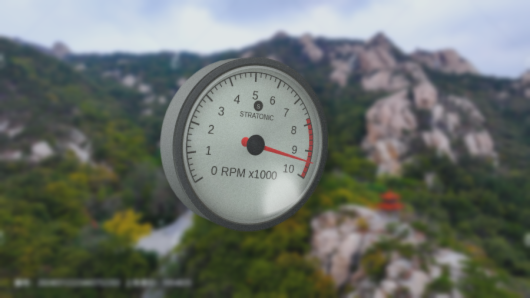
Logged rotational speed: 9400; rpm
